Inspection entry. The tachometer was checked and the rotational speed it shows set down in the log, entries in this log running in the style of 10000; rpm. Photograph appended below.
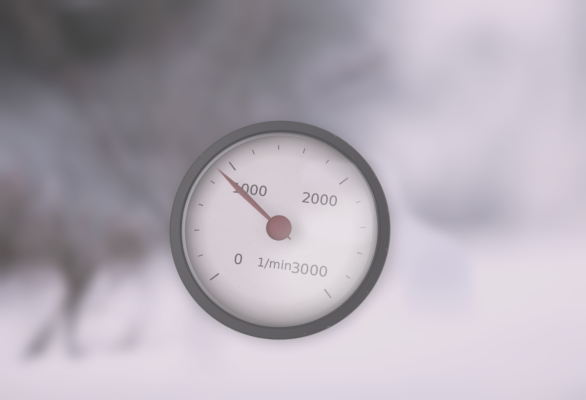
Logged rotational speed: 900; rpm
